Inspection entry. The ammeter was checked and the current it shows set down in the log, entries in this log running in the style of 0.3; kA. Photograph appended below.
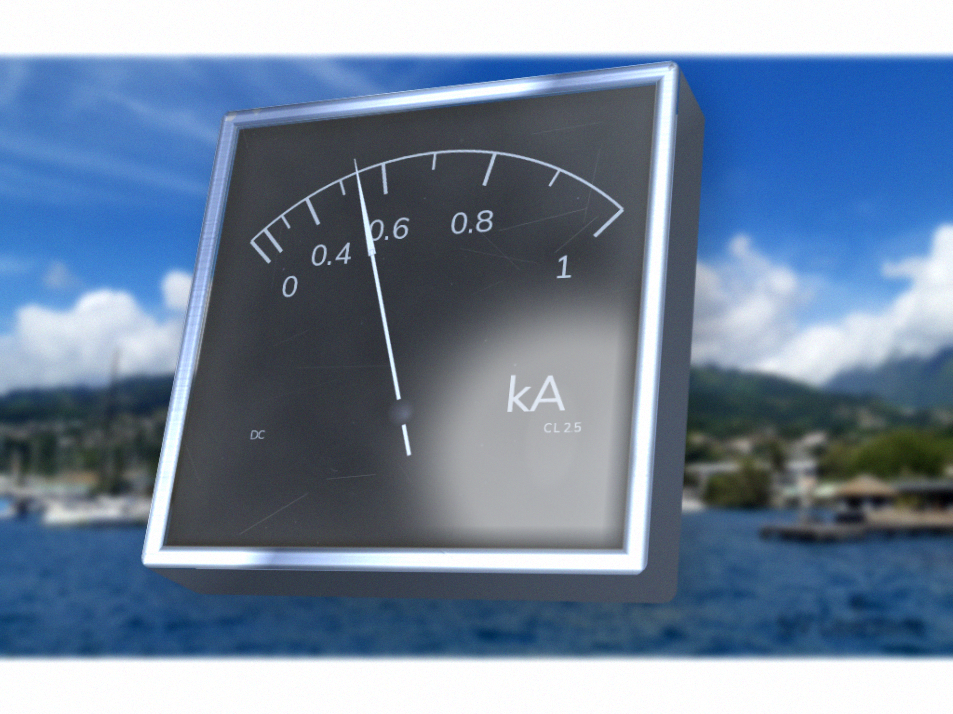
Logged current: 0.55; kA
